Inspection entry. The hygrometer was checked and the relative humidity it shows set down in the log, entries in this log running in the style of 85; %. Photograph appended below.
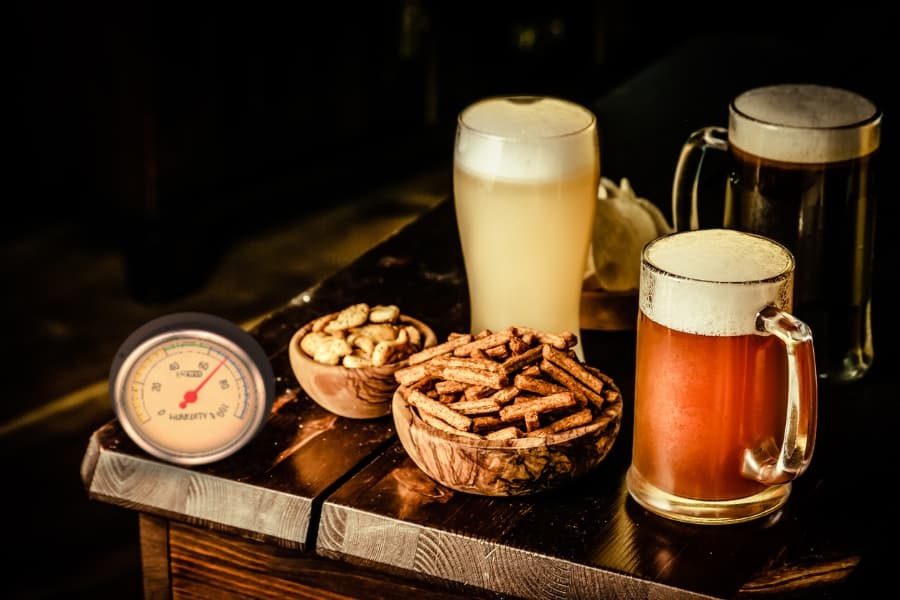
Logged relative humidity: 68; %
